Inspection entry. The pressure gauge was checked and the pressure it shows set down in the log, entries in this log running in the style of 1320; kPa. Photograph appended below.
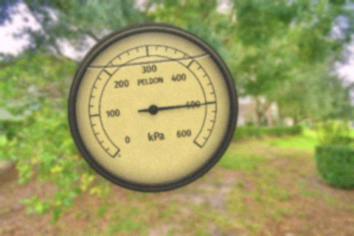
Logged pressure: 500; kPa
